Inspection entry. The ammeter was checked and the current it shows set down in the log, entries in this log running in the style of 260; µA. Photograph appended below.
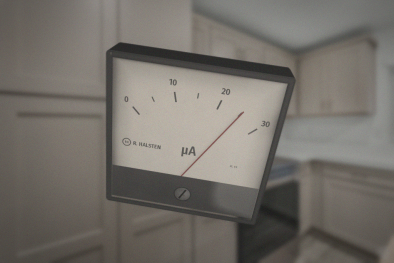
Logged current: 25; µA
